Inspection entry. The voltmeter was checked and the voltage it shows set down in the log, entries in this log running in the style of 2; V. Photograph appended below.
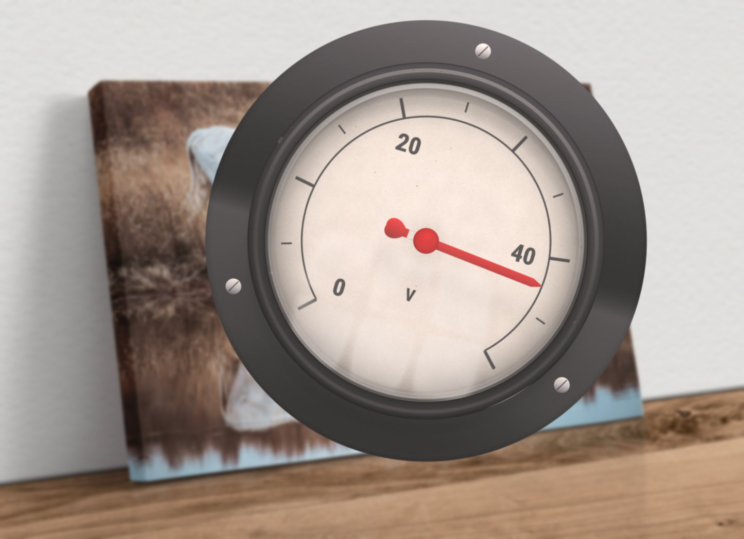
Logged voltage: 42.5; V
